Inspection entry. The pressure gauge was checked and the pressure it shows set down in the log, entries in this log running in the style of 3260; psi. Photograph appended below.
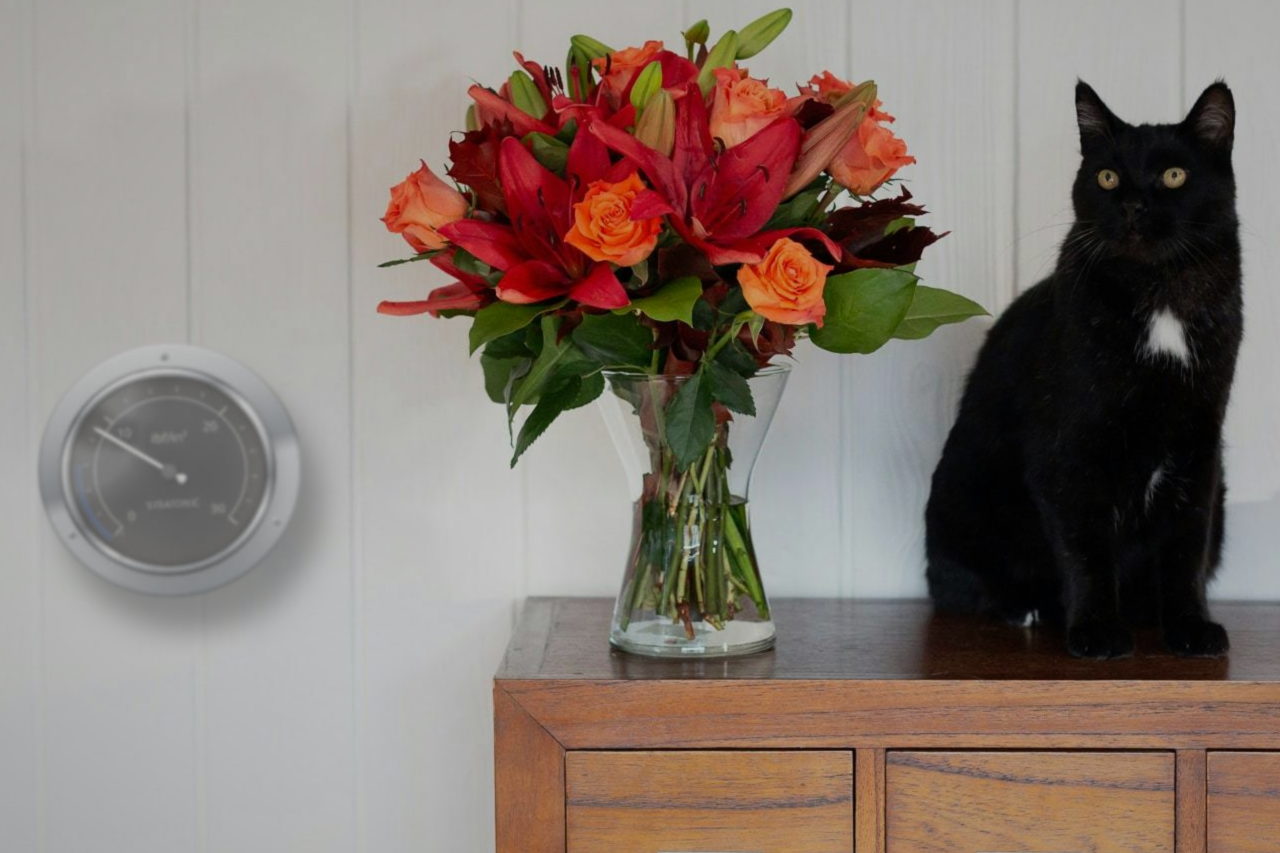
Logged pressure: 9; psi
